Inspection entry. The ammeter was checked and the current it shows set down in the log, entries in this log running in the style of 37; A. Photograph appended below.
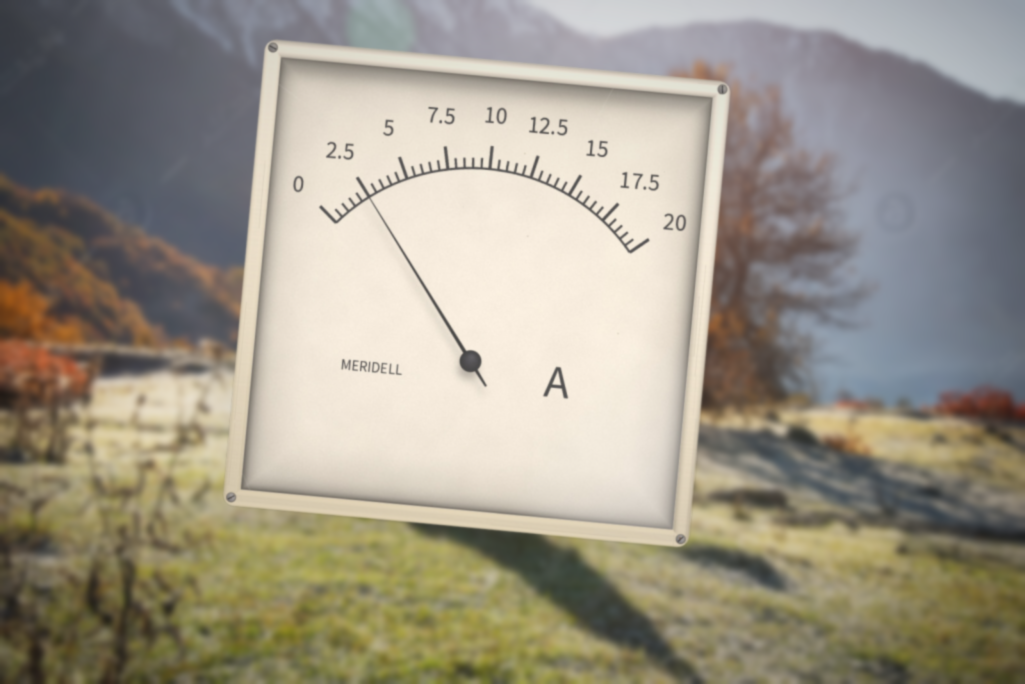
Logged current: 2.5; A
